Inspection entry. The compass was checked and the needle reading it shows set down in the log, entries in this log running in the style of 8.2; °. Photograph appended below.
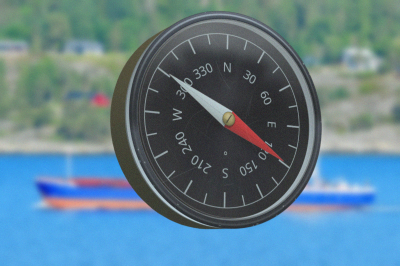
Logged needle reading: 120; °
